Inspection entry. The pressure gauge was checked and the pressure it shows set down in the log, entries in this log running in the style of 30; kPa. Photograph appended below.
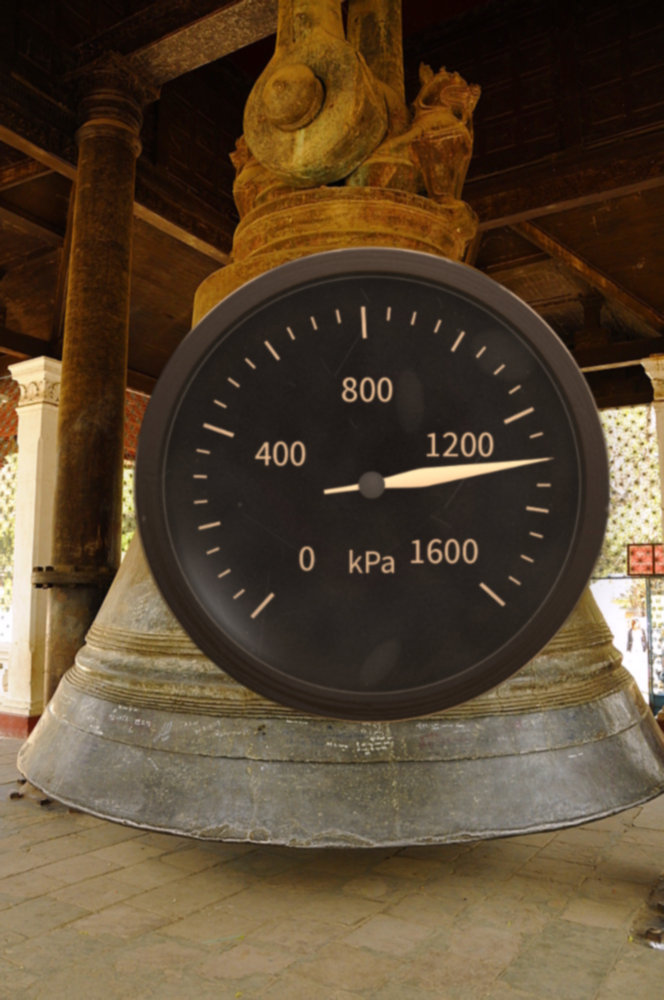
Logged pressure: 1300; kPa
